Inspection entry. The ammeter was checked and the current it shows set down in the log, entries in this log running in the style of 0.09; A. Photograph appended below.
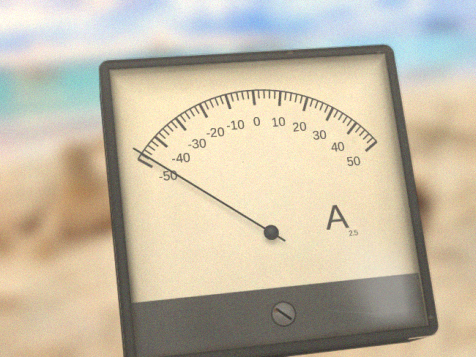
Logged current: -48; A
